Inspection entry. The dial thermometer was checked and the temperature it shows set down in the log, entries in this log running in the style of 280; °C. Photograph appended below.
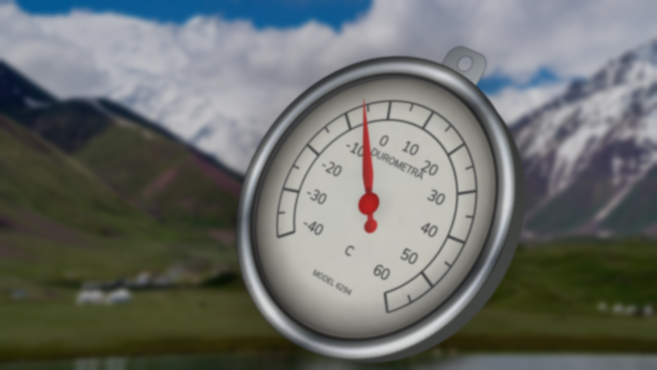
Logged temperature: -5; °C
